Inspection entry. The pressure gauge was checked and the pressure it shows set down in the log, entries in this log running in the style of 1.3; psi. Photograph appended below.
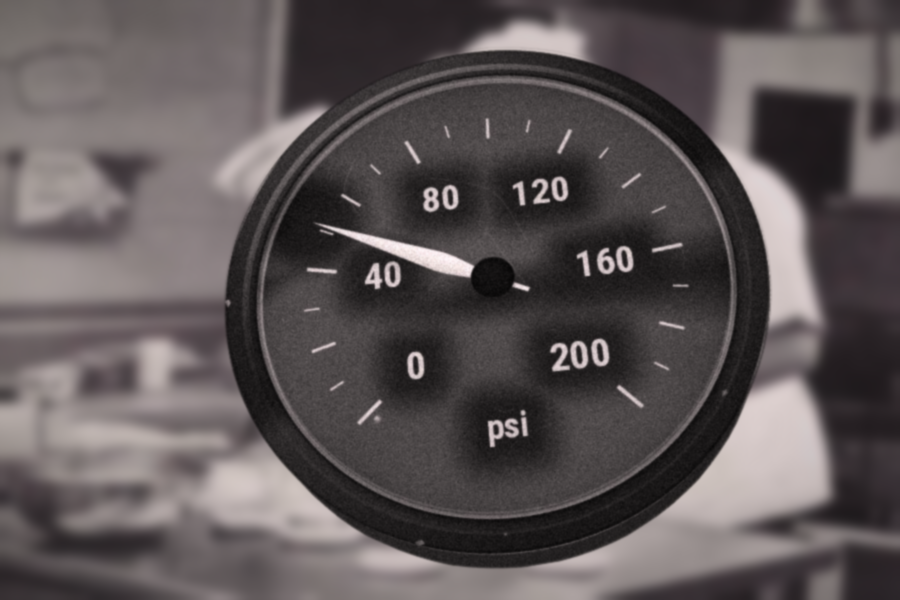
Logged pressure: 50; psi
